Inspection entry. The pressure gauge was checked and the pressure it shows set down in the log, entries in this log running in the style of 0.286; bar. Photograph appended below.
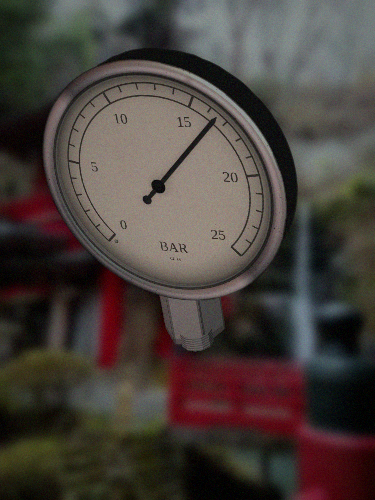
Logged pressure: 16.5; bar
